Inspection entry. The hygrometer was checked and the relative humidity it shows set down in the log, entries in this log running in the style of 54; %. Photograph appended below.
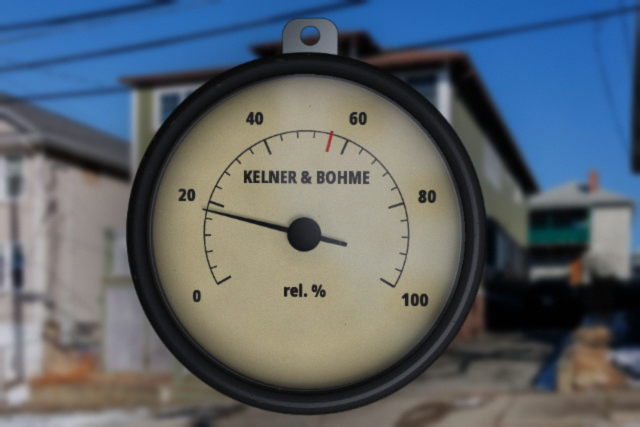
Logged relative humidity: 18; %
